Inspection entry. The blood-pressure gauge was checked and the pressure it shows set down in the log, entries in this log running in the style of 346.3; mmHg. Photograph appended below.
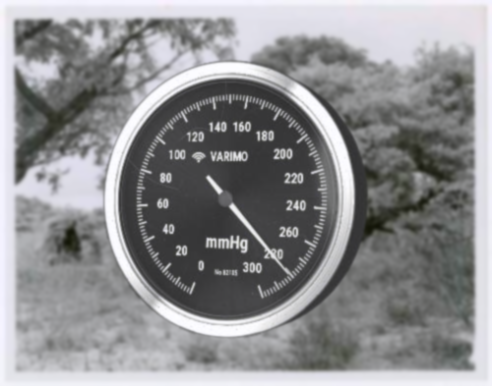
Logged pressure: 280; mmHg
